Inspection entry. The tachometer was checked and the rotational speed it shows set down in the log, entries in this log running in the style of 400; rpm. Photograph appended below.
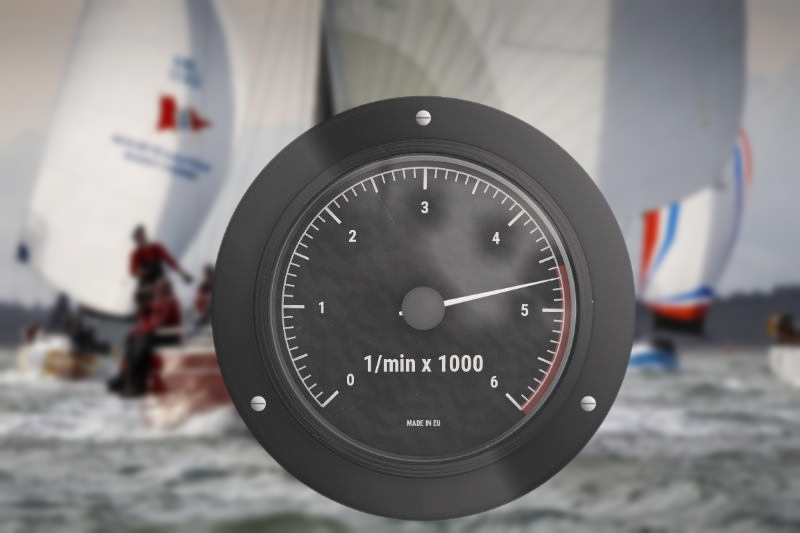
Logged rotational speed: 4700; rpm
